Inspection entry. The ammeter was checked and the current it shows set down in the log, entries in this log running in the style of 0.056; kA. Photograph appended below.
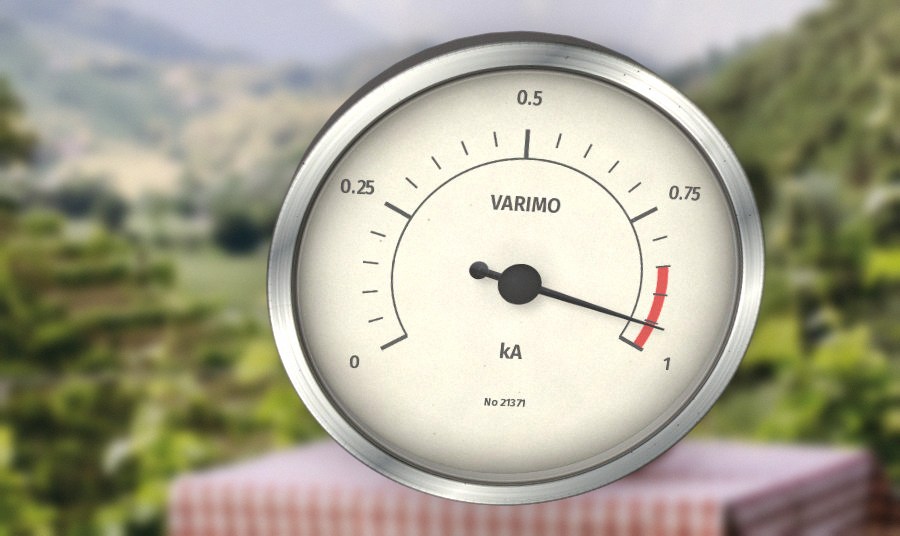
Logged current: 0.95; kA
